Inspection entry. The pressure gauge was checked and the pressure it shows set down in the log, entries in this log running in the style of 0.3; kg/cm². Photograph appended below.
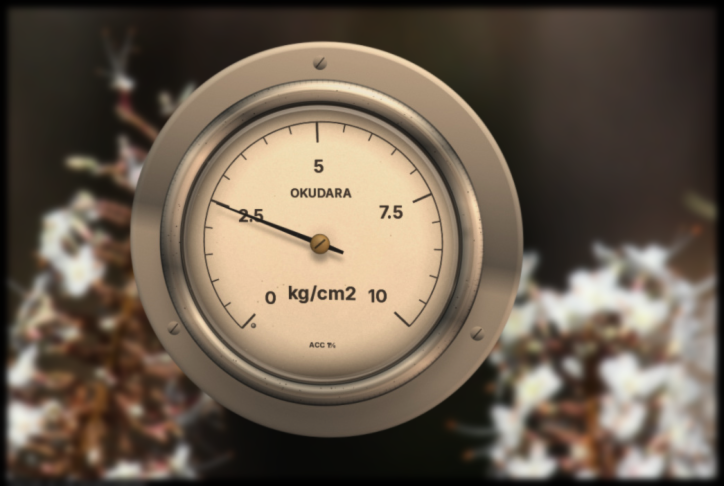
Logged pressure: 2.5; kg/cm²
